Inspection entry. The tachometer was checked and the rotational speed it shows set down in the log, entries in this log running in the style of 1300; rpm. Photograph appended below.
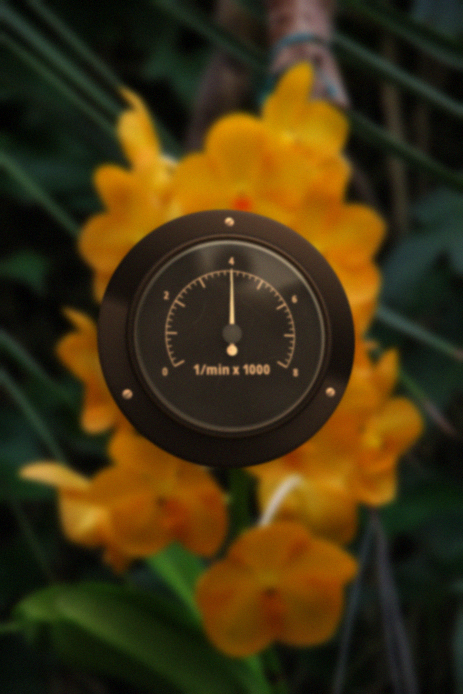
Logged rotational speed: 4000; rpm
